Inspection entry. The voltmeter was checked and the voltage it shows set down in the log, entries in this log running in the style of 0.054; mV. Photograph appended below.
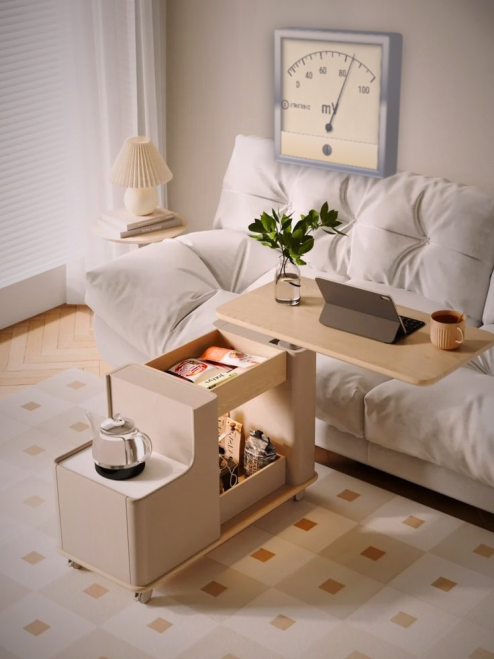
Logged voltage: 85; mV
